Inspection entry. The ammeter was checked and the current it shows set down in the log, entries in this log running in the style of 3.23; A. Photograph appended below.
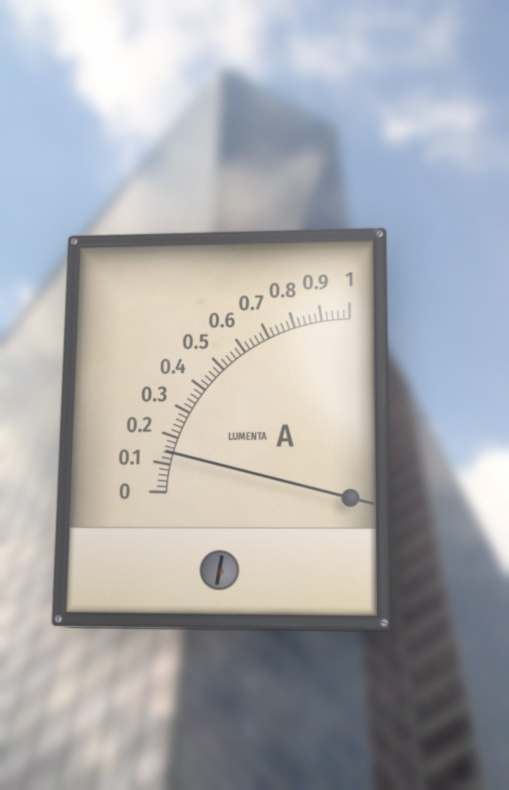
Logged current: 0.14; A
